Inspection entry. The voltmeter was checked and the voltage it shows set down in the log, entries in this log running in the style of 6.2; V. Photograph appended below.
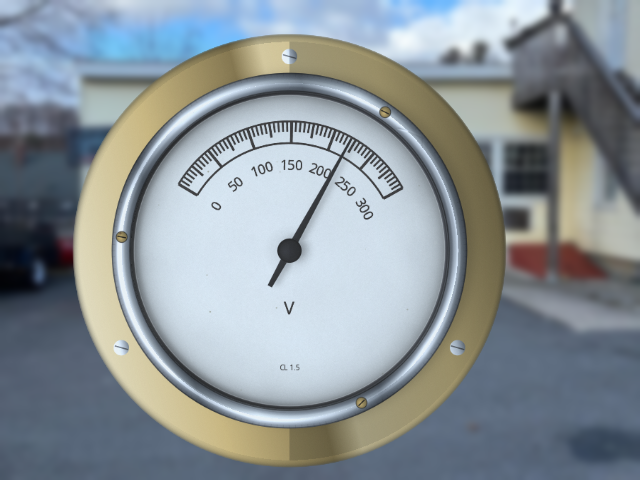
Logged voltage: 220; V
